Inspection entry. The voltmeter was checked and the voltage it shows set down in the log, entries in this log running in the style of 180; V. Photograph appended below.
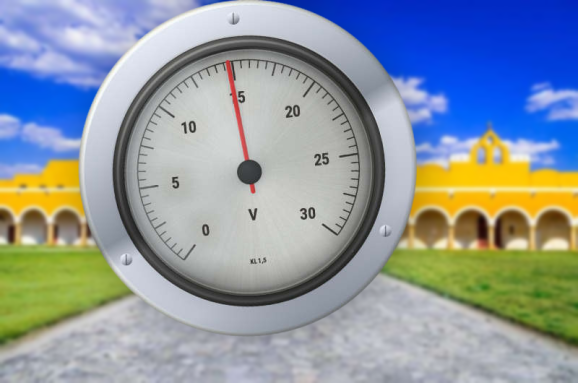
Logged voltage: 14.75; V
